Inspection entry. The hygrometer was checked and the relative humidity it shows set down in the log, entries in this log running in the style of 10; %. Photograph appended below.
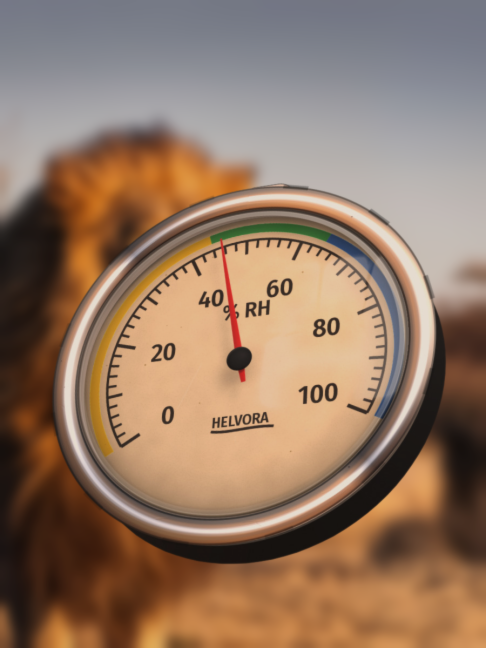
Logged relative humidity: 46; %
